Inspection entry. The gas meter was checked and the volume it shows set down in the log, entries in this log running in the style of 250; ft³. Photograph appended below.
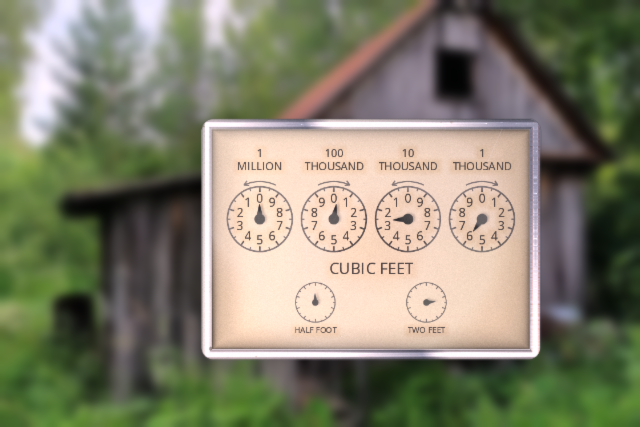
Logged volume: 2600; ft³
